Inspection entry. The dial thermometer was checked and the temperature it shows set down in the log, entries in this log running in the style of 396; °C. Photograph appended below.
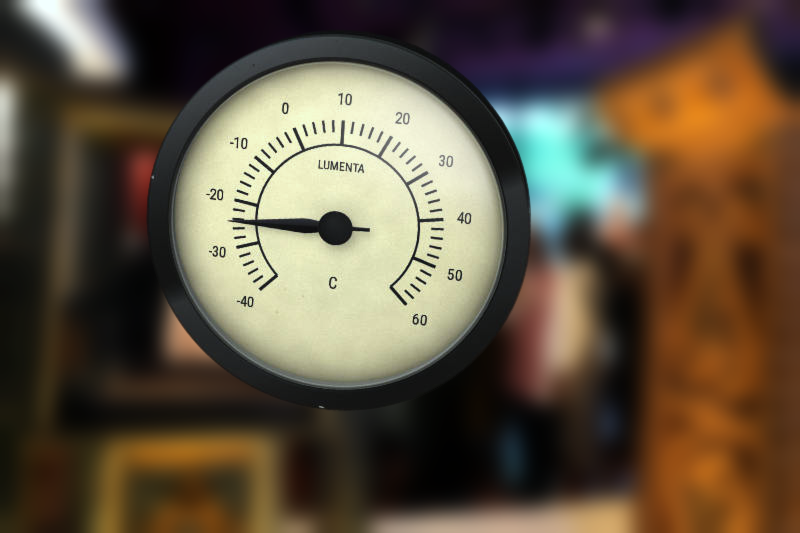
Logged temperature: -24; °C
